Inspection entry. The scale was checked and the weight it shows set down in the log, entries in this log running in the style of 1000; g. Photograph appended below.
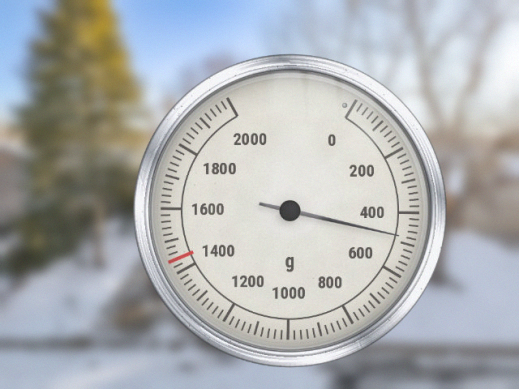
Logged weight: 480; g
